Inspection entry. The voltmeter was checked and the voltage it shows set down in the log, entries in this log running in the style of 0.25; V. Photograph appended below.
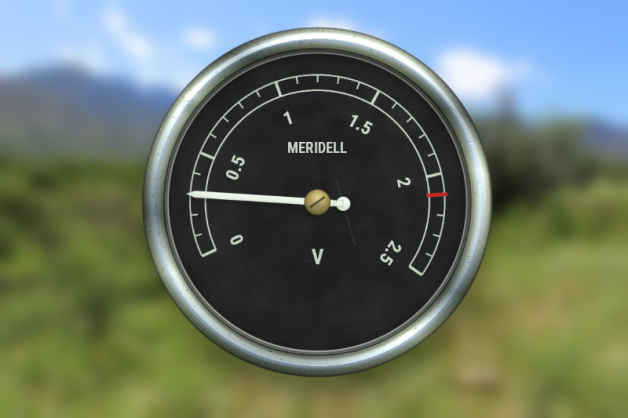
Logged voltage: 0.3; V
